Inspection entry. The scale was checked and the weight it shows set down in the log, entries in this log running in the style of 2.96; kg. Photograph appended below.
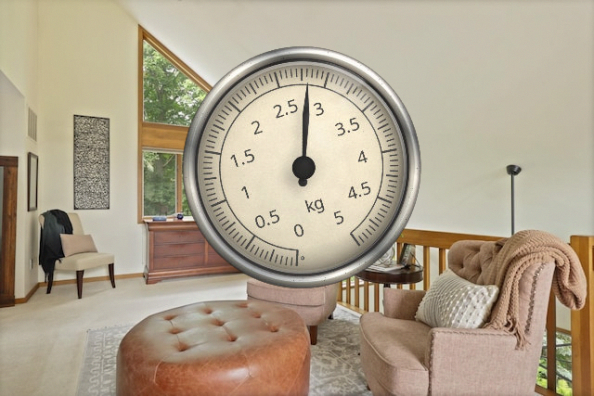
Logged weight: 2.8; kg
